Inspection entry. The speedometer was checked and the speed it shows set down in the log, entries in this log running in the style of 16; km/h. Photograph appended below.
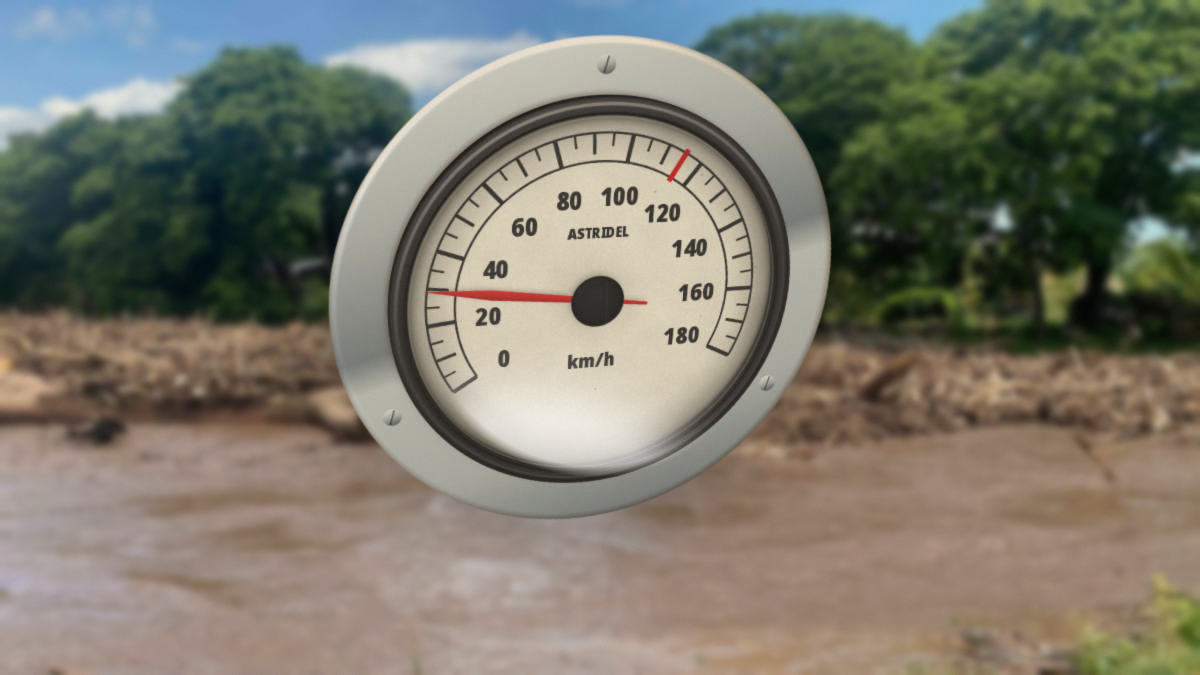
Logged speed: 30; km/h
